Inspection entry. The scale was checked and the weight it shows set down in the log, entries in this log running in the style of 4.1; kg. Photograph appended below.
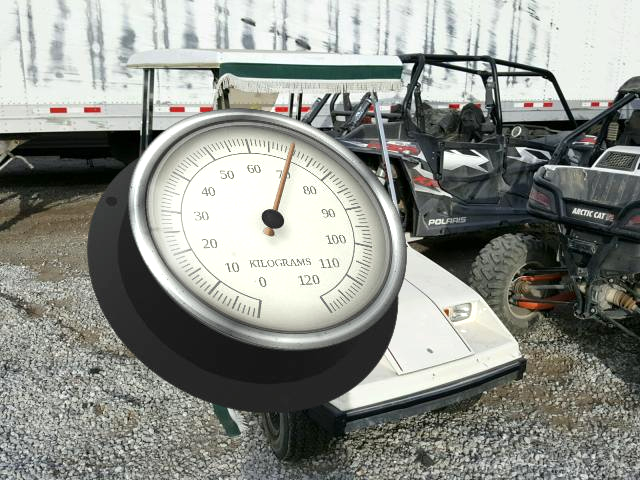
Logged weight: 70; kg
